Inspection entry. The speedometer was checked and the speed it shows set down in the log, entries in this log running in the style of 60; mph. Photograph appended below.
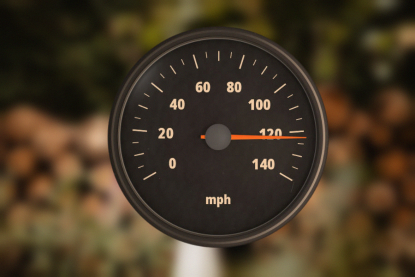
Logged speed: 122.5; mph
